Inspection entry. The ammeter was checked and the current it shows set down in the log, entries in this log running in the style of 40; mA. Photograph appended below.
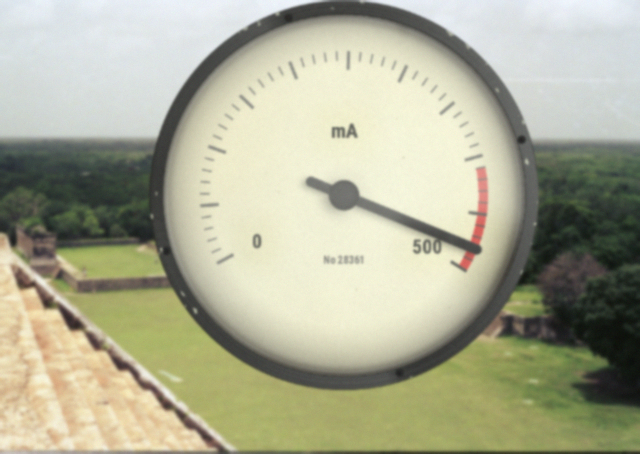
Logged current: 480; mA
